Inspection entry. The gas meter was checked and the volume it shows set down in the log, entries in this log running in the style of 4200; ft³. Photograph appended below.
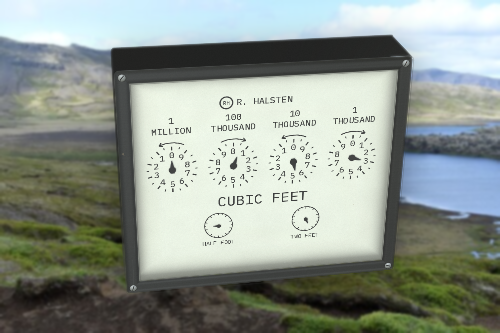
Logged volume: 5300; ft³
